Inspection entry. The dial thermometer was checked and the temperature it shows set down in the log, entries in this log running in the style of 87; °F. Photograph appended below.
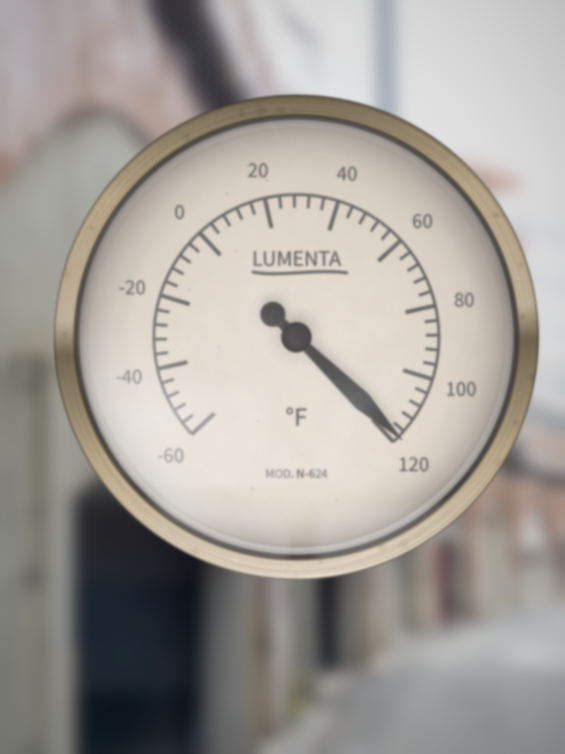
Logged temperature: 118; °F
